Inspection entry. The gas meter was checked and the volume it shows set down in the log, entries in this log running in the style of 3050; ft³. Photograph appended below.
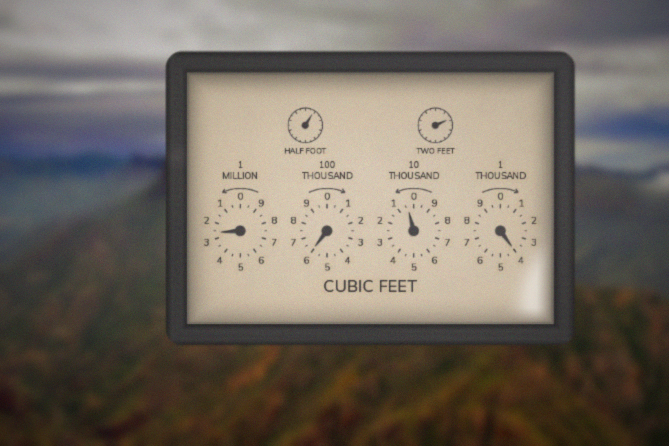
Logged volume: 260400; ft³
